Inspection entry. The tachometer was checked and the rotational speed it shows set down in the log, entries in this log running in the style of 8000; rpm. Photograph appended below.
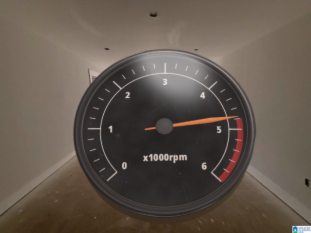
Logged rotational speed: 4800; rpm
